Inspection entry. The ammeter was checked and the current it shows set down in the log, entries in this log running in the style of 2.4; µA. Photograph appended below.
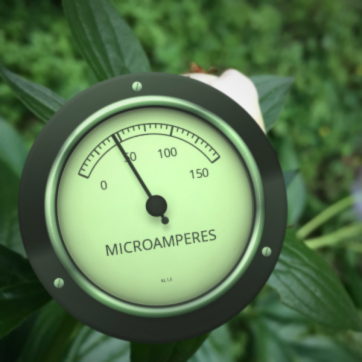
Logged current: 45; µA
